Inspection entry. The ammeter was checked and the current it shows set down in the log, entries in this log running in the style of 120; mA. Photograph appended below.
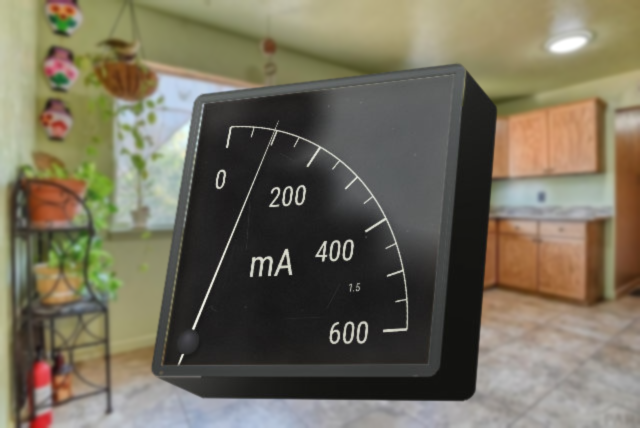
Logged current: 100; mA
